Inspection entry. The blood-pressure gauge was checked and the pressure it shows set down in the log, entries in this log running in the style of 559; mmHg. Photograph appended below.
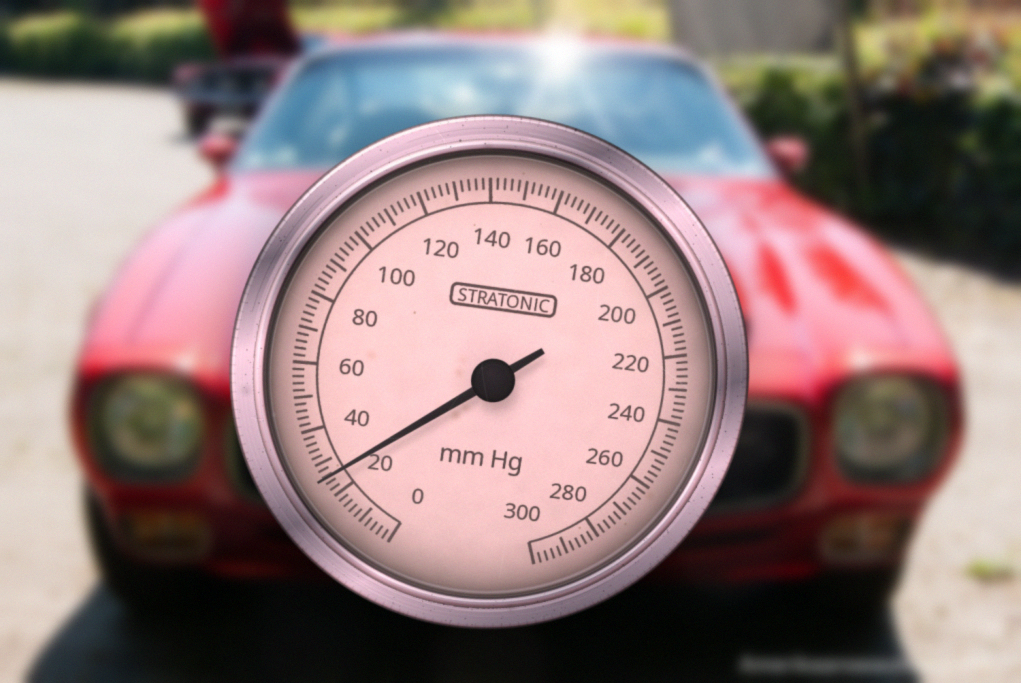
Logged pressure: 26; mmHg
